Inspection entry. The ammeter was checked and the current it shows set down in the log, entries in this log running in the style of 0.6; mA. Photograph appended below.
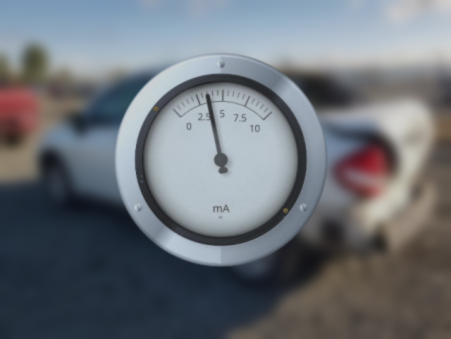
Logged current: 3.5; mA
